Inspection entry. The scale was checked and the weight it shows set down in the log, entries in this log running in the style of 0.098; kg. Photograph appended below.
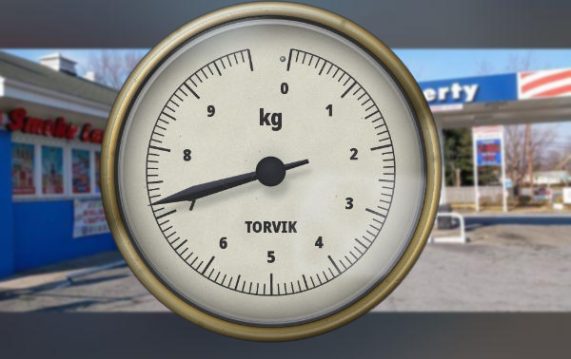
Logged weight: 7.2; kg
